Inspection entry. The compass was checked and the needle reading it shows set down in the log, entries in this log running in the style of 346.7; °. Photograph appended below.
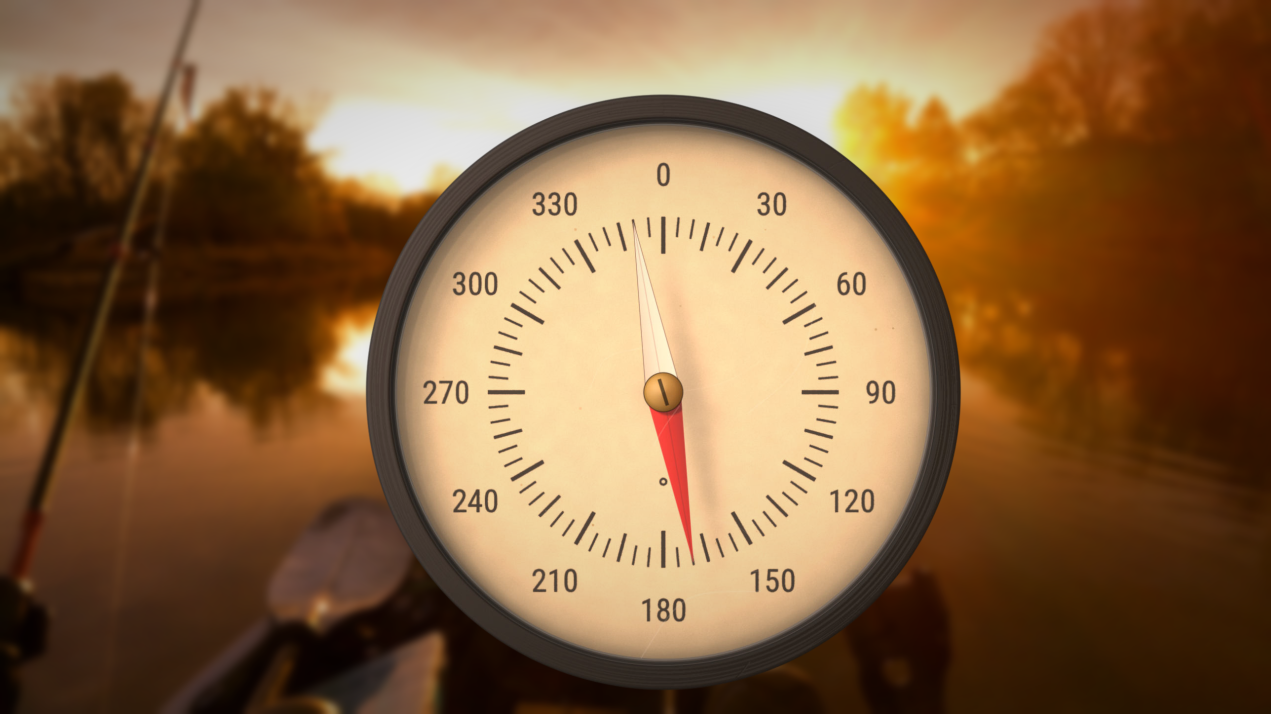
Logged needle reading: 170; °
